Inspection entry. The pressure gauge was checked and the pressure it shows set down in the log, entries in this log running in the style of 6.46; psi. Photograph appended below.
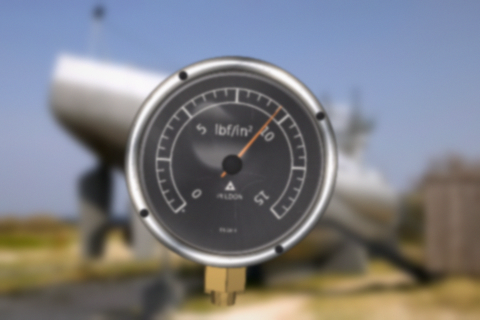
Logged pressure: 9.5; psi
